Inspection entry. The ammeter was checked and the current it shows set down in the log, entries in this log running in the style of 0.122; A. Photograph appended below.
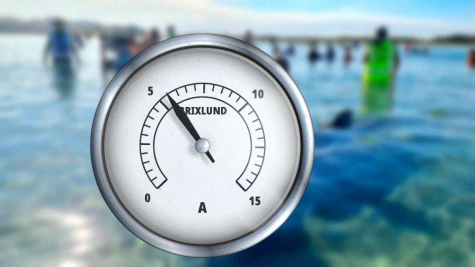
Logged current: 5.5; A
